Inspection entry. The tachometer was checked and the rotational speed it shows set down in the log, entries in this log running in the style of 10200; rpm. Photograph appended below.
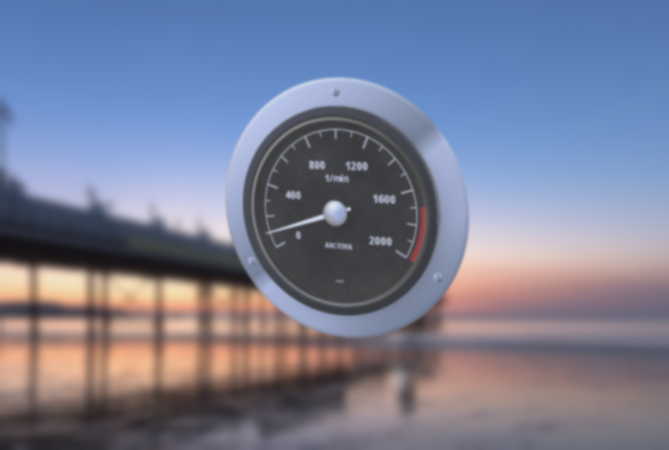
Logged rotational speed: 100; rpm
